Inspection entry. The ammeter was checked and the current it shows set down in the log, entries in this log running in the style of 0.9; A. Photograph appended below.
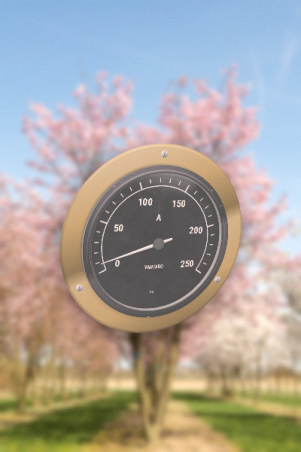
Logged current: 10; A
